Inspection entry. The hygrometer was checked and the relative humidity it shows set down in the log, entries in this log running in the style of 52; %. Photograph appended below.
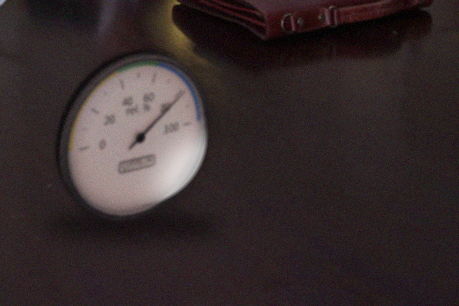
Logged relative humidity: 80; %
